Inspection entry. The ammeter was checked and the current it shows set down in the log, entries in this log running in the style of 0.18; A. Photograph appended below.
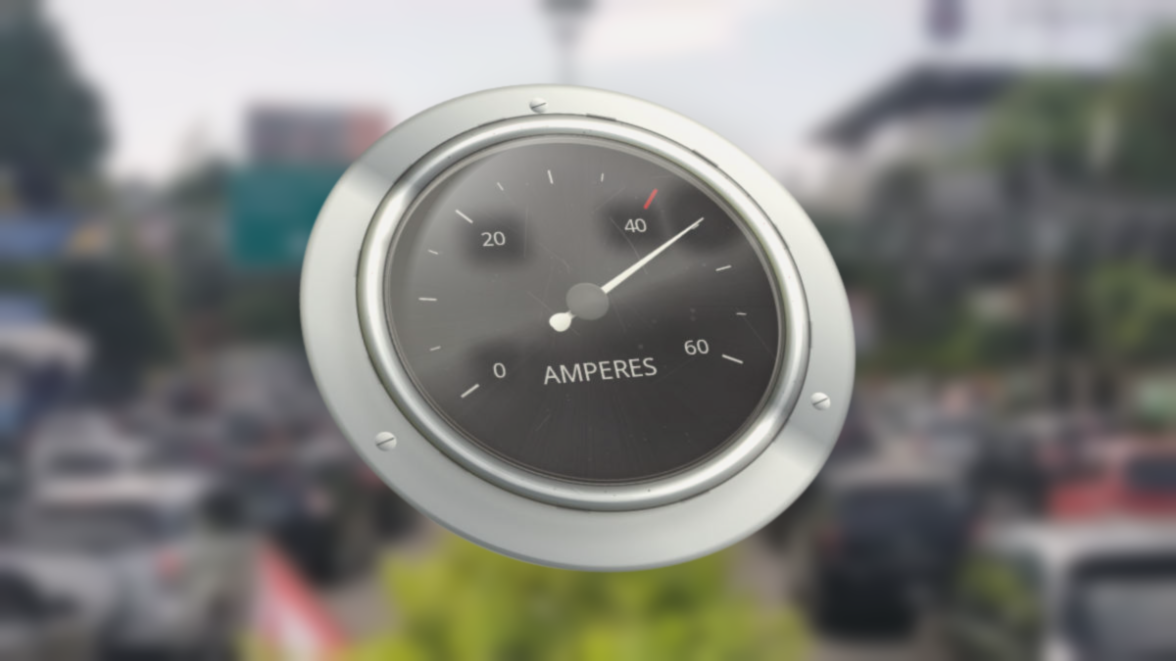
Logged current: 45; A
